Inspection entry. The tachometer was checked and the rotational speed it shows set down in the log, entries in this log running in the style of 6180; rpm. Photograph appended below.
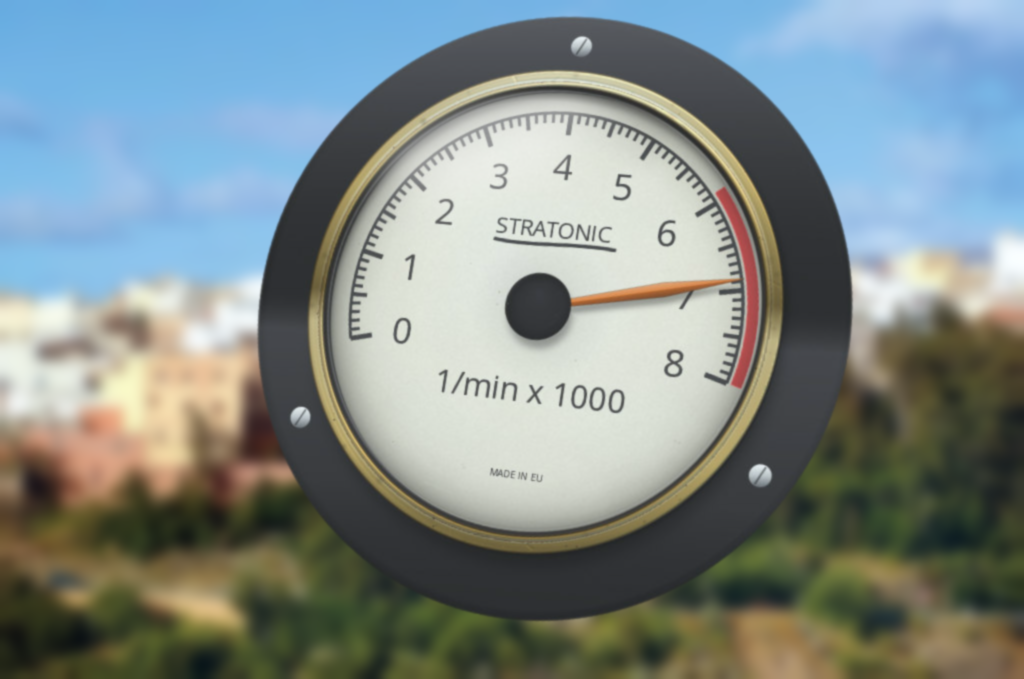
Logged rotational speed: 6900; rpm
